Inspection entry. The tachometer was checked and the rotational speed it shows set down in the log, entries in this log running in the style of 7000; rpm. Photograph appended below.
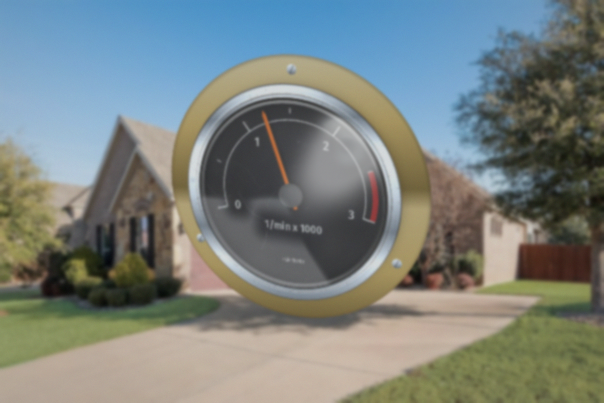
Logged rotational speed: 1250; rpm
